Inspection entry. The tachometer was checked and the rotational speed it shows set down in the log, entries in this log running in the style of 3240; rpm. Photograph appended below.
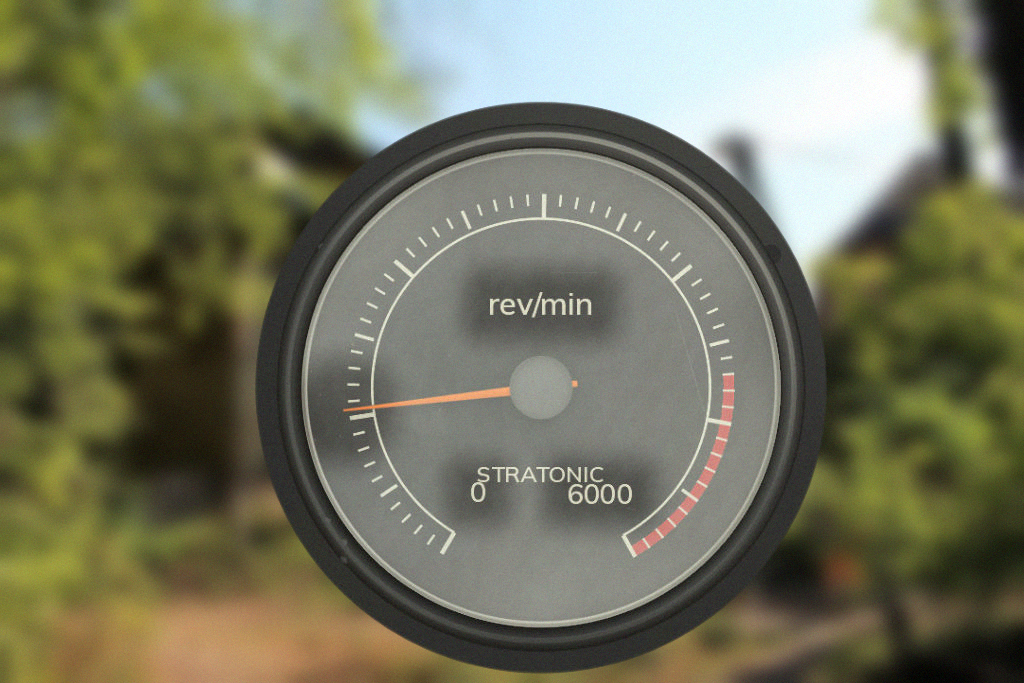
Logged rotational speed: 1050; rpm
